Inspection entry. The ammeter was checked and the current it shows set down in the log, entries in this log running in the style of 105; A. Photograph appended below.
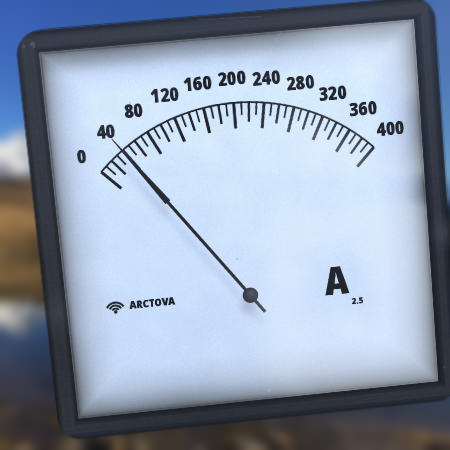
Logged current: 40; A
